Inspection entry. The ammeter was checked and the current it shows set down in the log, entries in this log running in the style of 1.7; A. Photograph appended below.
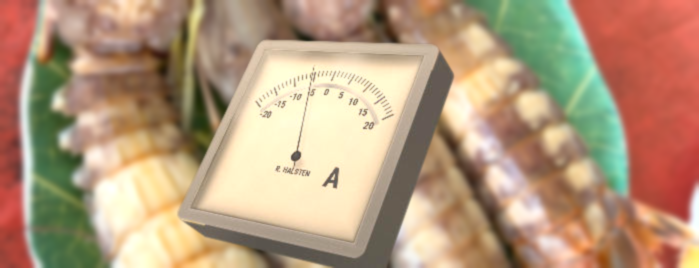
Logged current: -5; A
